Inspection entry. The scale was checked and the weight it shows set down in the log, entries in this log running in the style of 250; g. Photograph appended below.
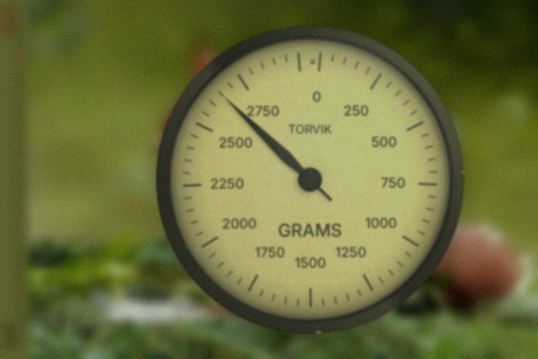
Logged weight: 2650; g
